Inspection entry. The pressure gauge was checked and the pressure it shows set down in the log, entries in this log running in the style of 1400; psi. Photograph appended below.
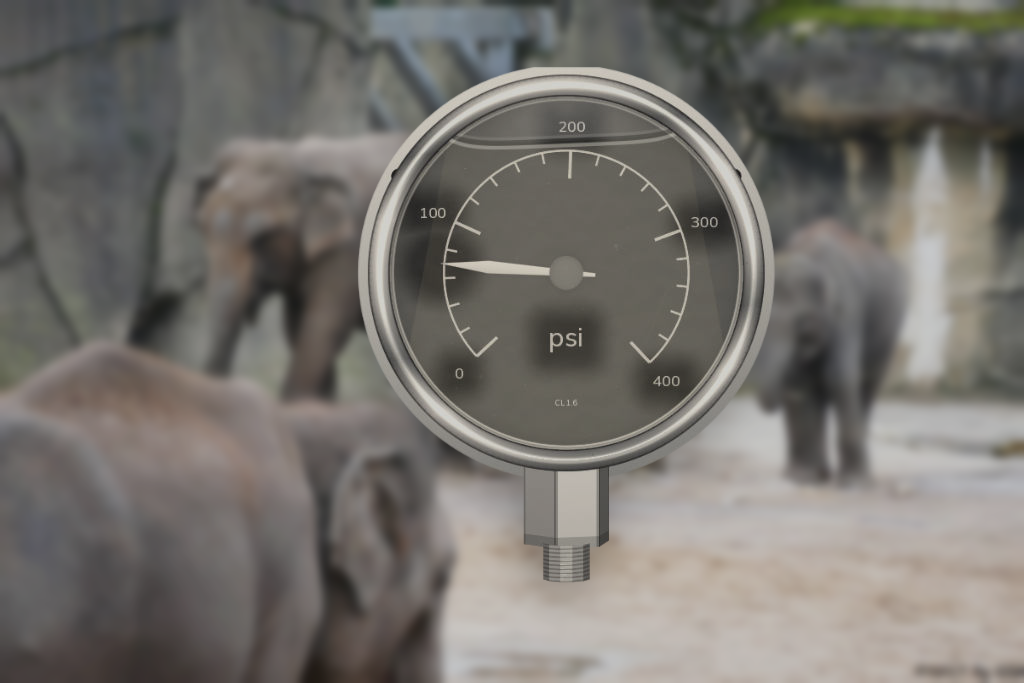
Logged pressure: 70; psi
